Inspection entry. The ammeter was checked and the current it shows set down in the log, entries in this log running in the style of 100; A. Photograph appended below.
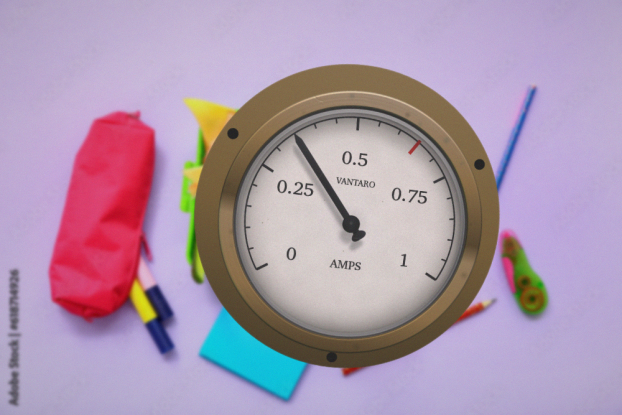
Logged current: 0.35; A
